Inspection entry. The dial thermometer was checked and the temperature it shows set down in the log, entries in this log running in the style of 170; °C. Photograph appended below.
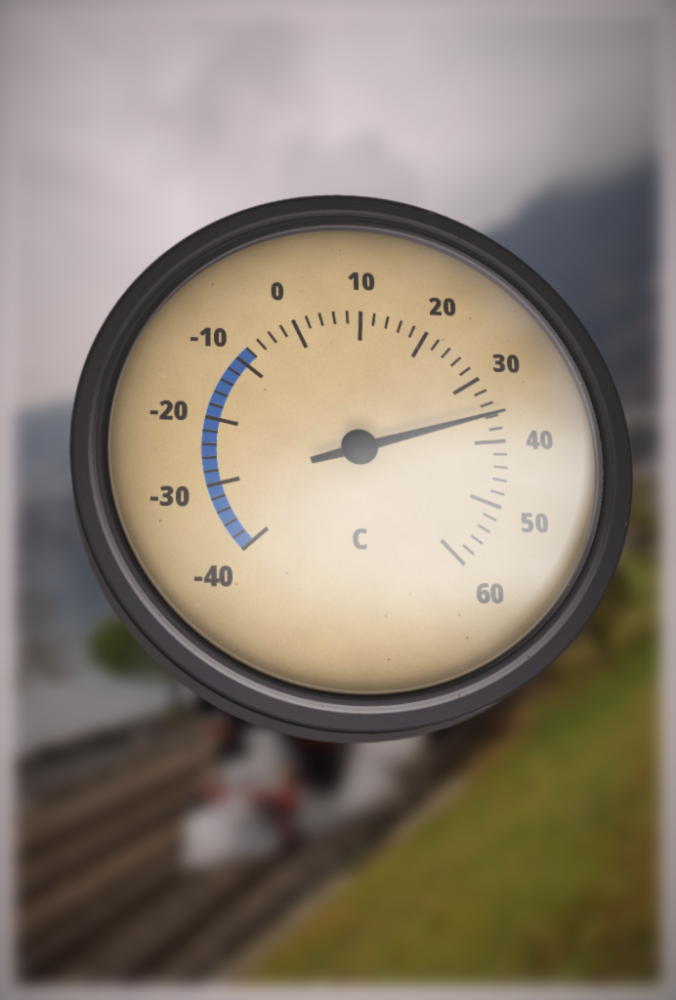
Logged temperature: 36; °C
